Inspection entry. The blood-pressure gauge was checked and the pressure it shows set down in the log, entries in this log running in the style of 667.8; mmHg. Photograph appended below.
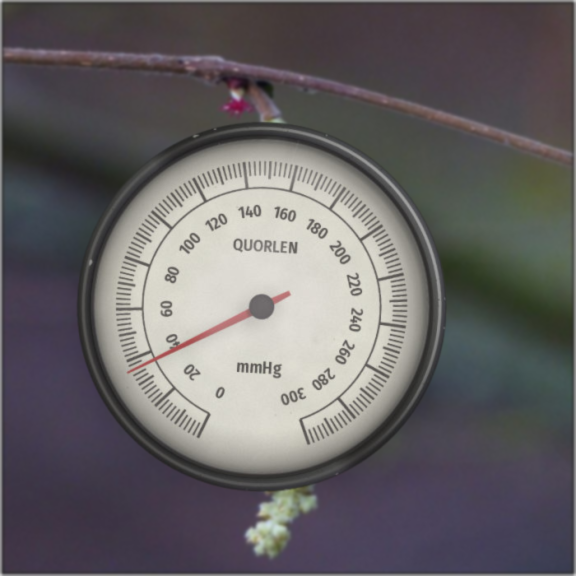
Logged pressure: 36; mmHg
